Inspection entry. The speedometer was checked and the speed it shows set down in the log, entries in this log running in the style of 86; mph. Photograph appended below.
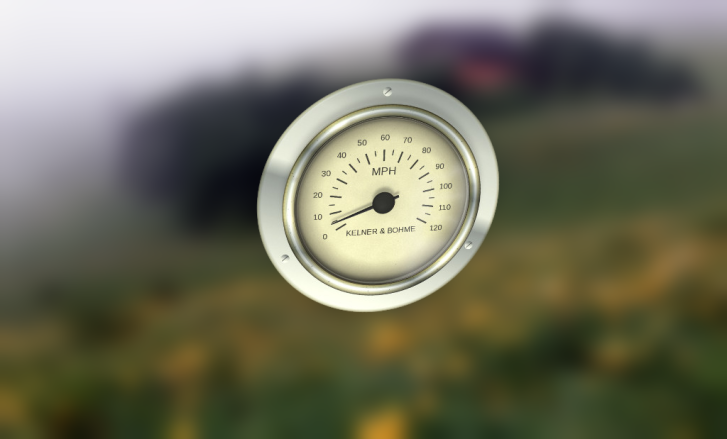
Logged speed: 5; mph
